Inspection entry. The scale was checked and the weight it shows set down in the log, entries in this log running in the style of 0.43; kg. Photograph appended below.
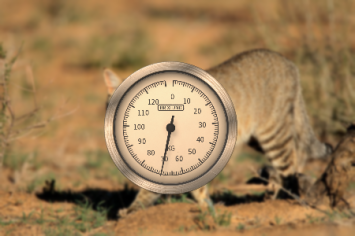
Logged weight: 70; kg
